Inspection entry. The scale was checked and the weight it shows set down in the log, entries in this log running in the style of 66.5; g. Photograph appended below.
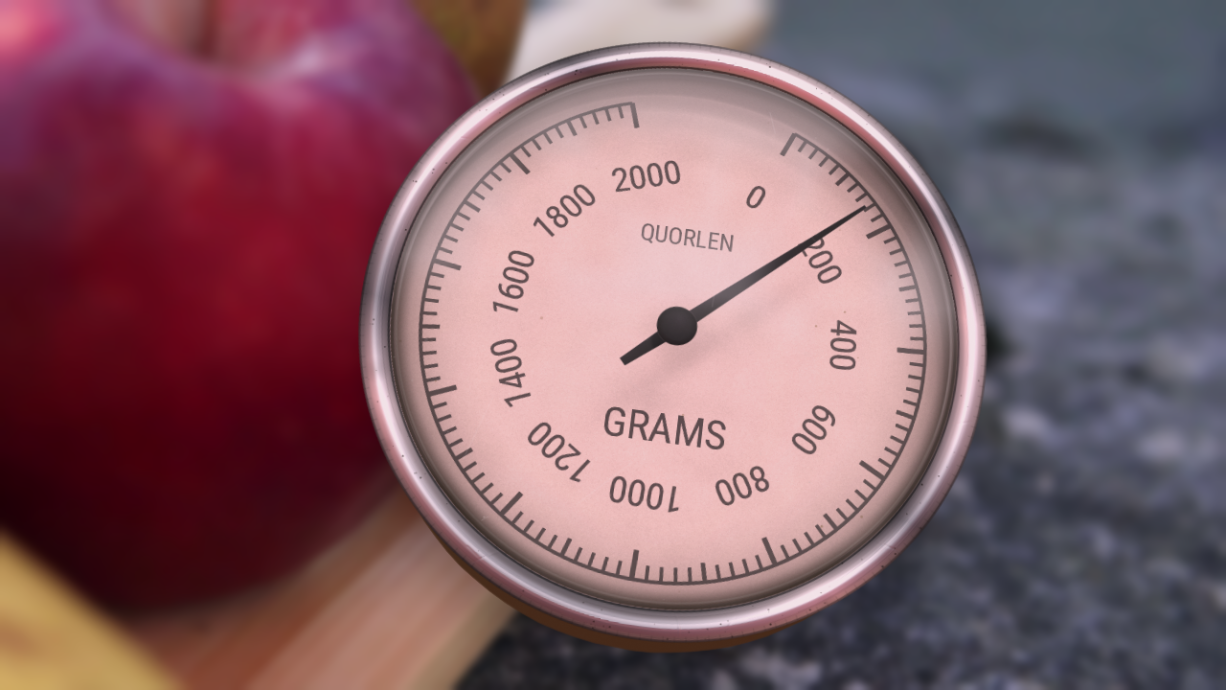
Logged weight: 160; g
